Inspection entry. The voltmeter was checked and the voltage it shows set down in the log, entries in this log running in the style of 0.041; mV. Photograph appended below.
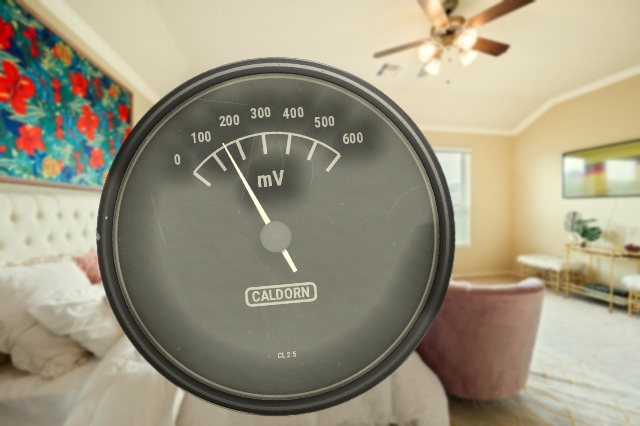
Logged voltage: 150; mV
